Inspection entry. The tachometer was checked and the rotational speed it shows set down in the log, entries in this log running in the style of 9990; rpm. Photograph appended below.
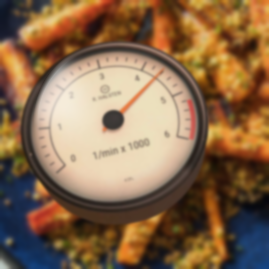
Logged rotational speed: 4400; rpm
